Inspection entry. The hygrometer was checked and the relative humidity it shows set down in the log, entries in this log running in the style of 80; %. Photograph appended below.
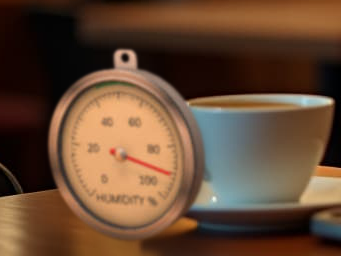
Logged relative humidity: 90; %
